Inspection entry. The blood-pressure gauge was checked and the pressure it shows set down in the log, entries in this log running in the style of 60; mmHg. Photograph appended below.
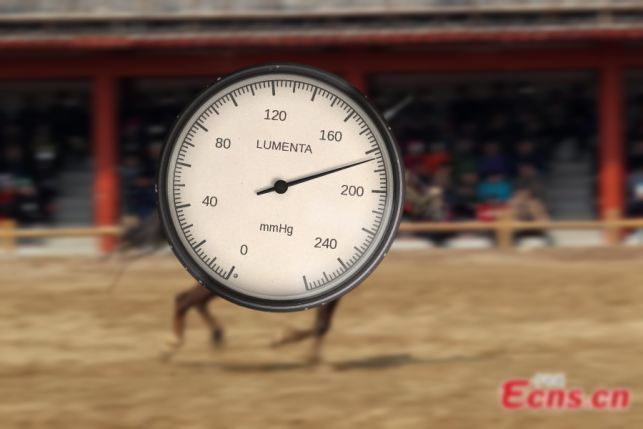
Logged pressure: 184; mmHg
